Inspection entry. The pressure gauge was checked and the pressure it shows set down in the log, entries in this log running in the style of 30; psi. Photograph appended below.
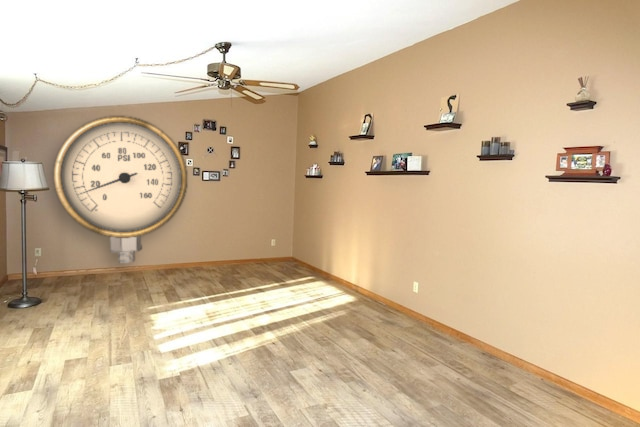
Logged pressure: 15; psi
